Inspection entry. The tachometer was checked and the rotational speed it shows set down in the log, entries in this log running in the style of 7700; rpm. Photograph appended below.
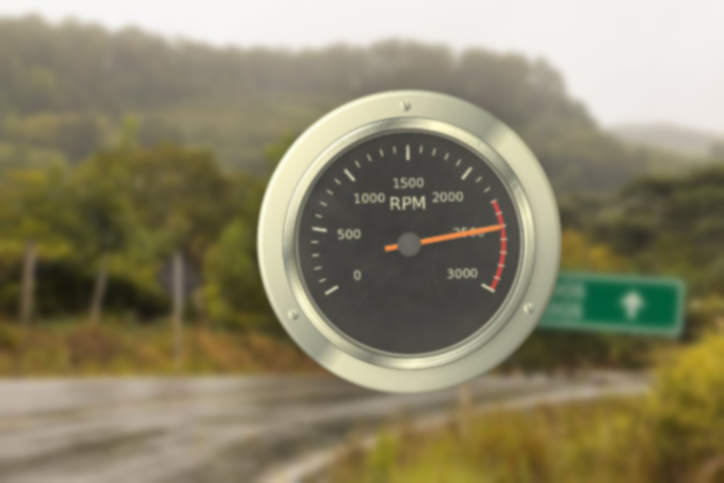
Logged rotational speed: 2500; rpm
